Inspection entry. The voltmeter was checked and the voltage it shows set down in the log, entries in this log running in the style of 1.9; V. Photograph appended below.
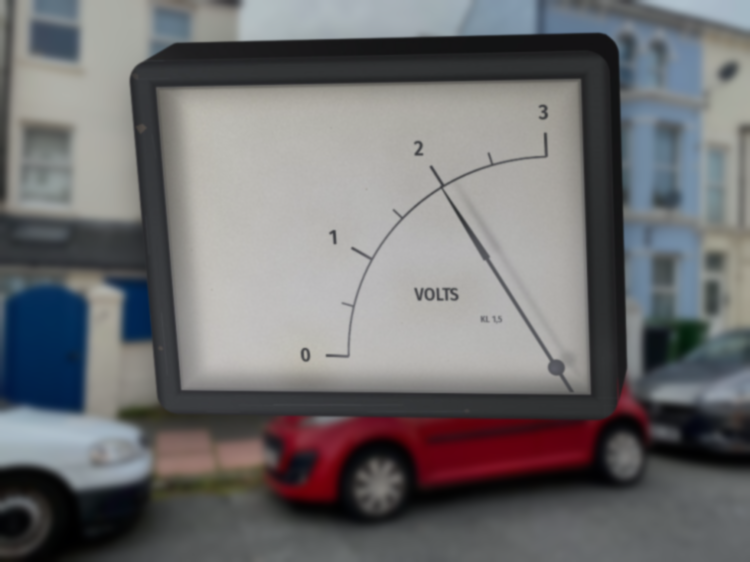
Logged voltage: 2; V
